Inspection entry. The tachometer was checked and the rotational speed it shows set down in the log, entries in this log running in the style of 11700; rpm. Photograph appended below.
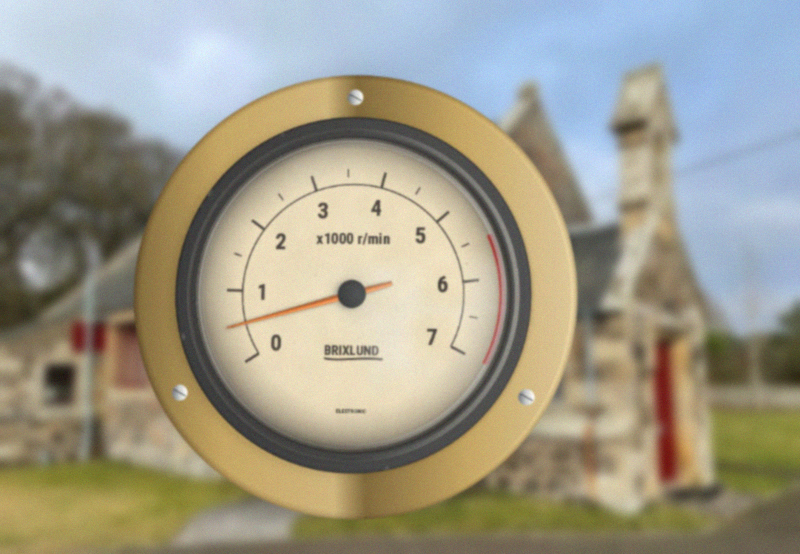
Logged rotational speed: 500; rpm
